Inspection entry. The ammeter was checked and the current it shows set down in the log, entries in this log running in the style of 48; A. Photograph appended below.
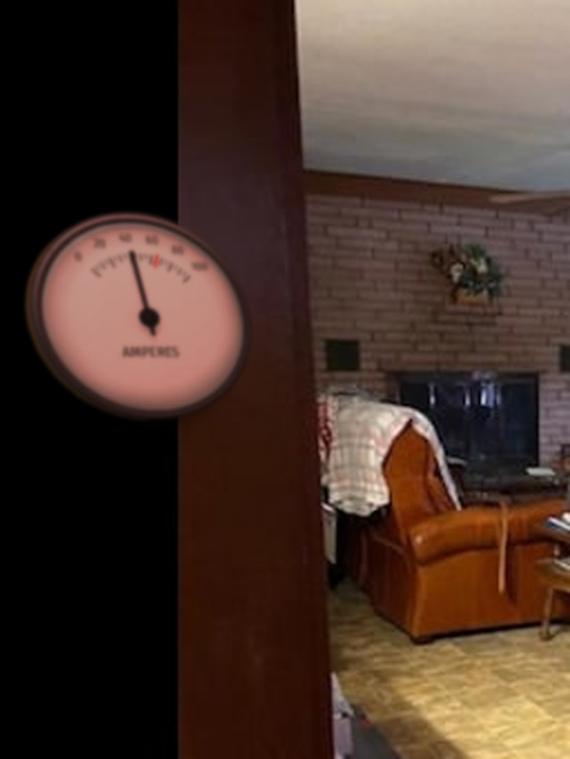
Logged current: 40; A
